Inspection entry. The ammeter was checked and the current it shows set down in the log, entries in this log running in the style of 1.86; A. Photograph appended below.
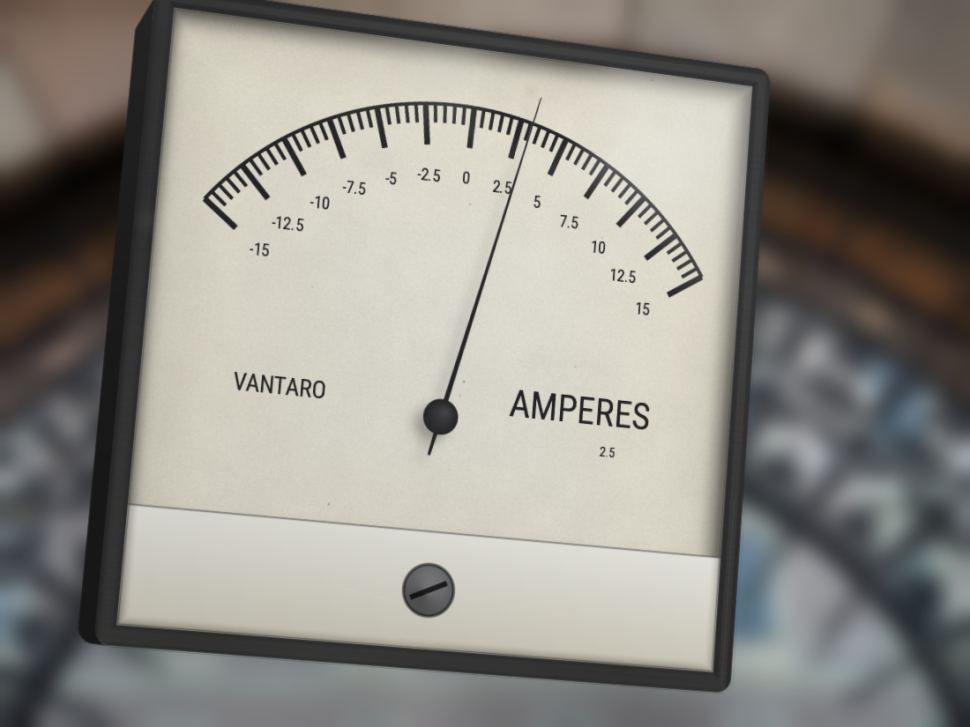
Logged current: 3; A
